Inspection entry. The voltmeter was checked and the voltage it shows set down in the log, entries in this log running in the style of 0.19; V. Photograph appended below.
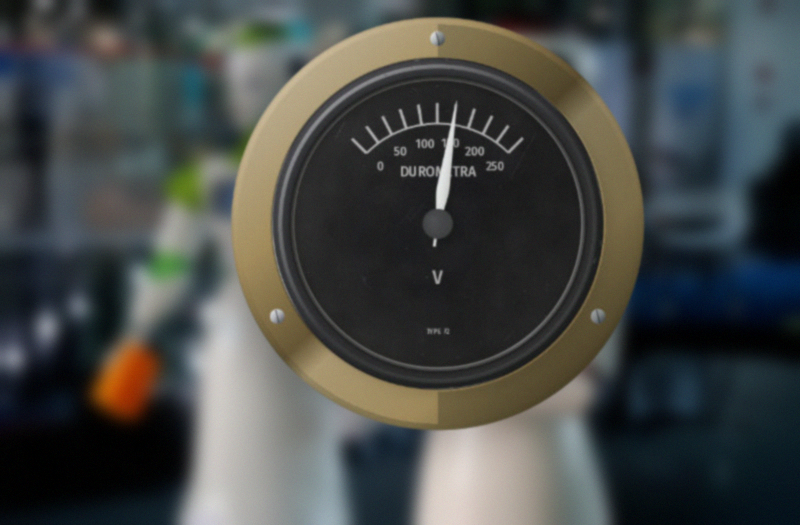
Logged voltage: 150; V
